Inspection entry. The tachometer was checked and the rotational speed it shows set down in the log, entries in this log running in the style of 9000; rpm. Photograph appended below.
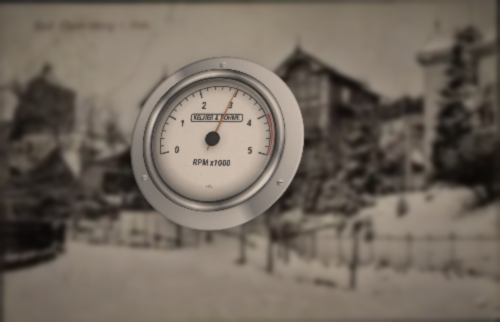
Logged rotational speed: 3000; rpm
